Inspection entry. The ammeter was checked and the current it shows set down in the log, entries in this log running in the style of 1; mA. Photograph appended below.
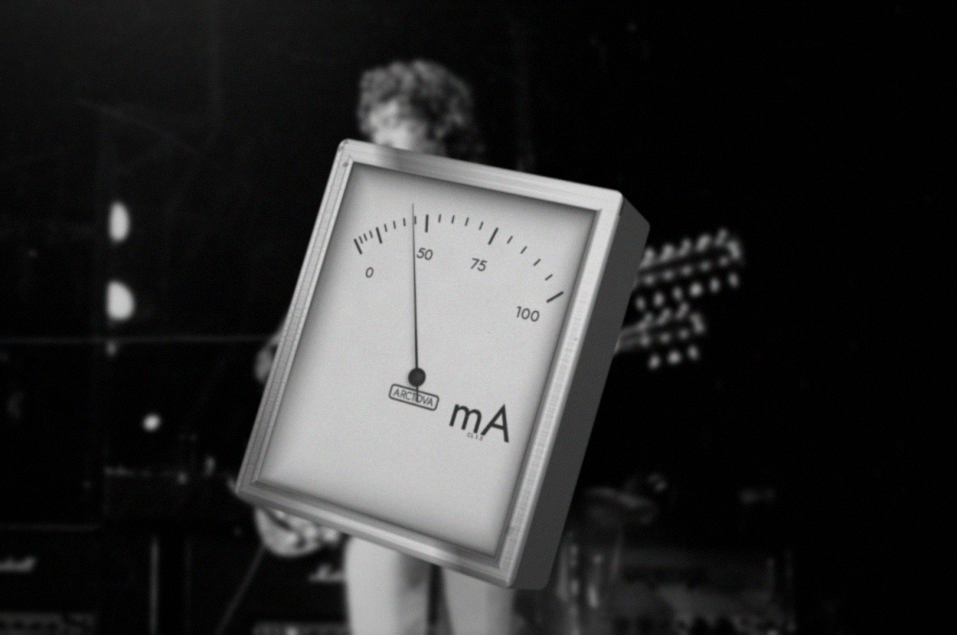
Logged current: 45; mA
